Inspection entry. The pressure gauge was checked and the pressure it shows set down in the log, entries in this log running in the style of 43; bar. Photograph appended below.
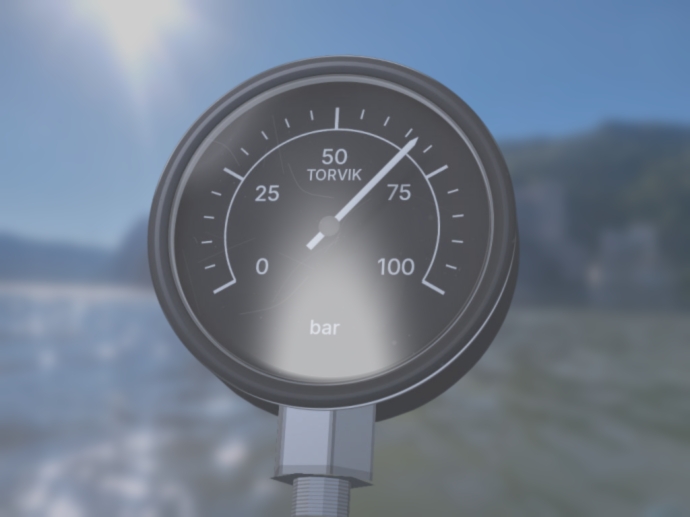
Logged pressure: 67.5; bar
